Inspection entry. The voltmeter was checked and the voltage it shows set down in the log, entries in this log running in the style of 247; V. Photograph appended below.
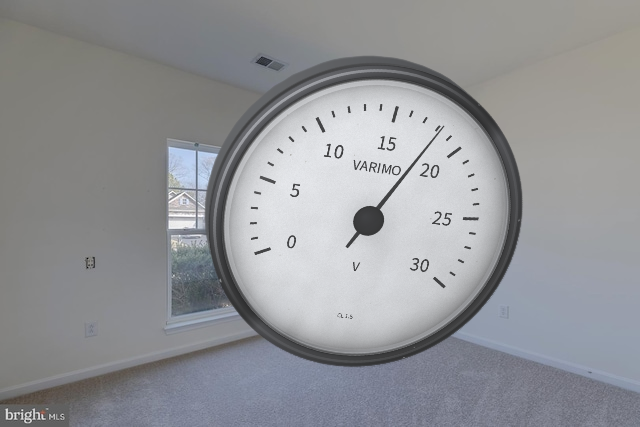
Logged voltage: 18; V
